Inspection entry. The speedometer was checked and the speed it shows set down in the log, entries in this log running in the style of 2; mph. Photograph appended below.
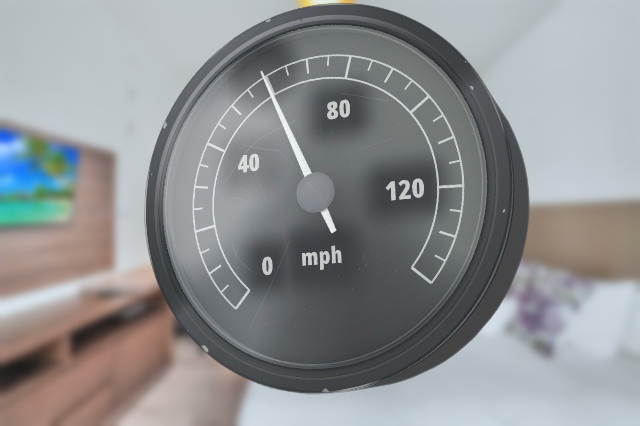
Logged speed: 60; mph
